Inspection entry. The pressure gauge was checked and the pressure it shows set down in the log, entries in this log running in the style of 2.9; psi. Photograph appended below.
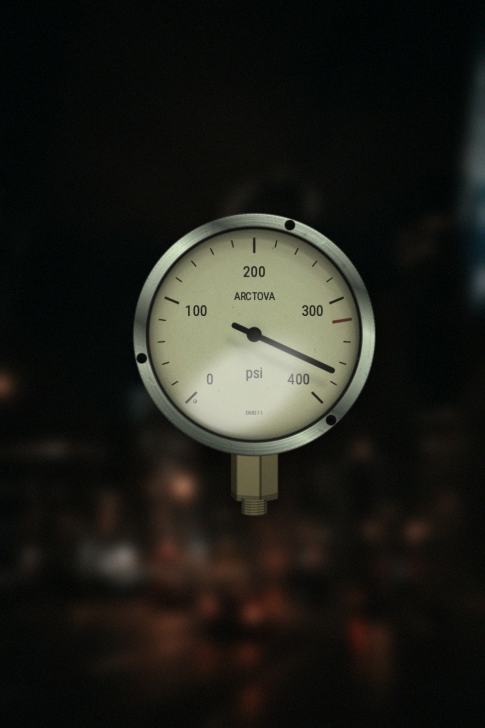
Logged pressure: 370; psi
